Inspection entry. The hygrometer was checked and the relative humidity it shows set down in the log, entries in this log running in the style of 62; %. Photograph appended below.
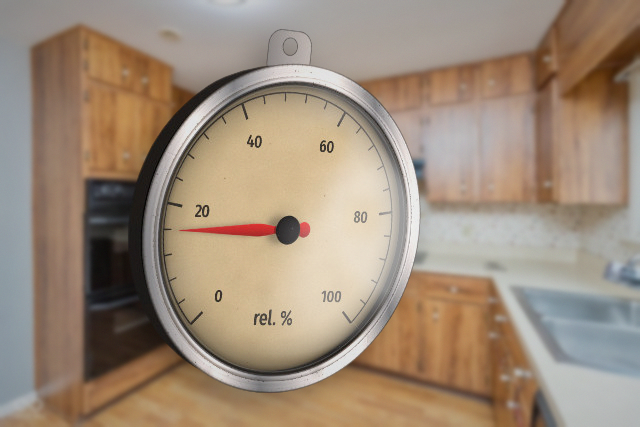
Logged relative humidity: 16; %
